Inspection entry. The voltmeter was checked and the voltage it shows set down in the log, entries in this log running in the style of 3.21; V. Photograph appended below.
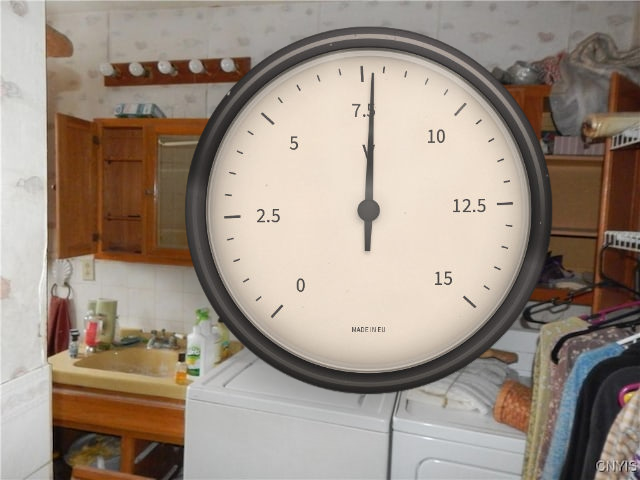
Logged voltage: 7.75; V
